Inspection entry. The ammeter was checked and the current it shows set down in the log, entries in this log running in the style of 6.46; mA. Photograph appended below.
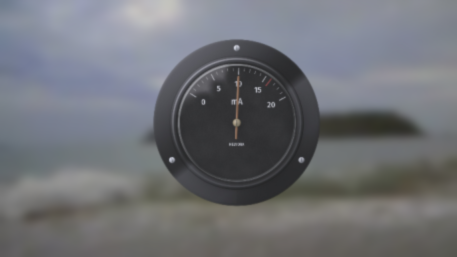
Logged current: 10; mA
